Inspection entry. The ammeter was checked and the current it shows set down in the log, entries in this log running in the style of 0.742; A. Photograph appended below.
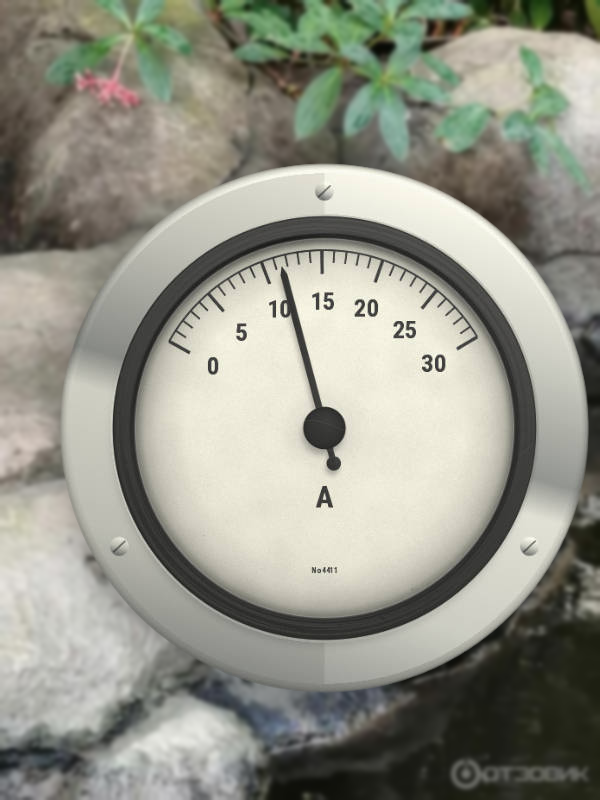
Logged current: 11.5; A
